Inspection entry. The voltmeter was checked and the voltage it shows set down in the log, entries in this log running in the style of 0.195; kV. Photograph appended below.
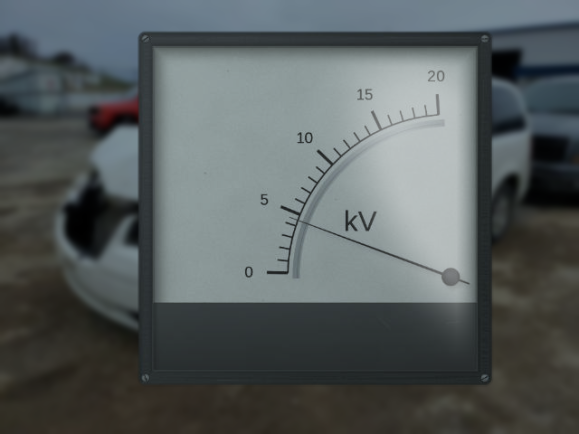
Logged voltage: 4.5; kV
